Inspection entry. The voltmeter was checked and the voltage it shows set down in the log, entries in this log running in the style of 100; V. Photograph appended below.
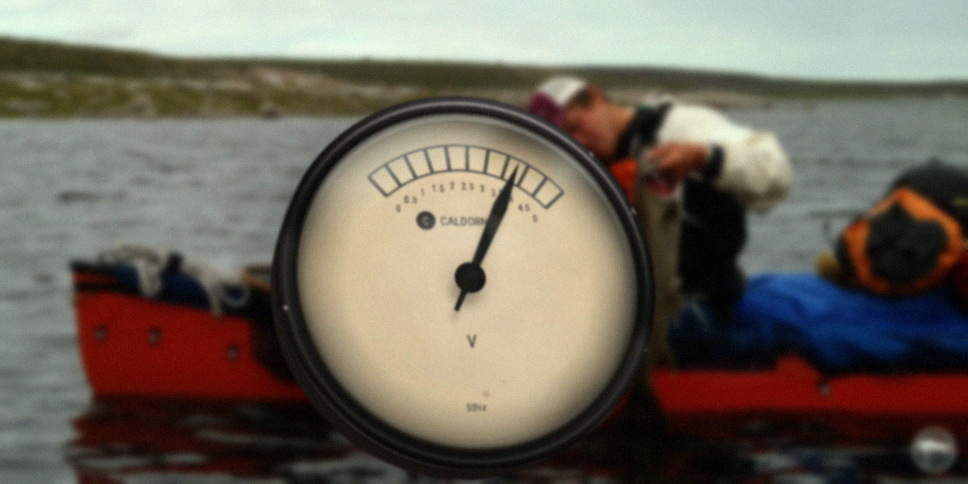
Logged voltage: 3.75; V
